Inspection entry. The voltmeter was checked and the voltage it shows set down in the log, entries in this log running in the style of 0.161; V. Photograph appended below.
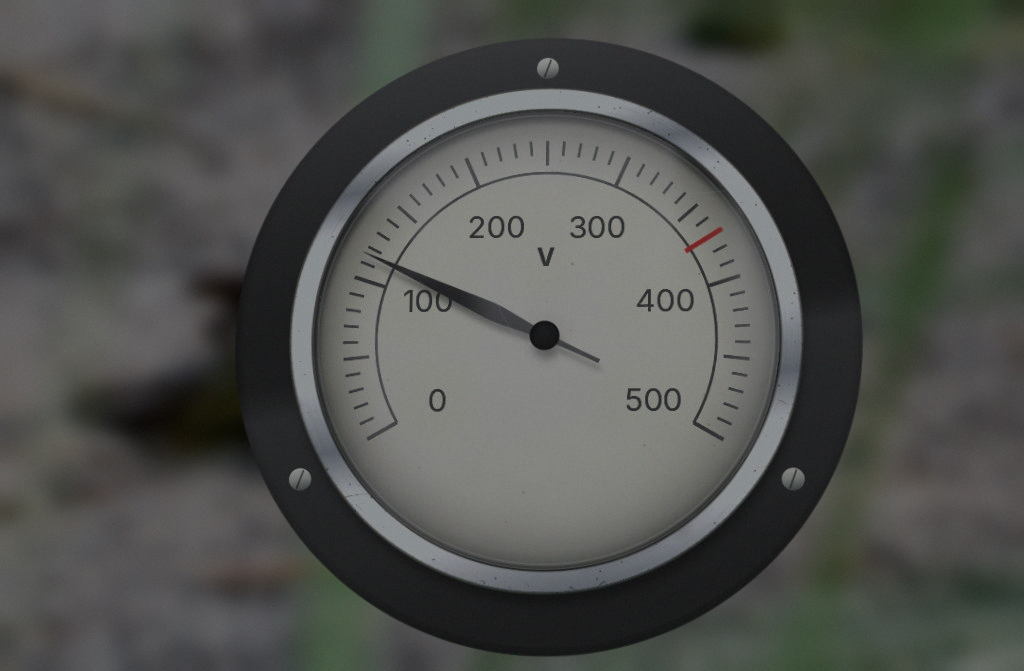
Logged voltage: 115; V
